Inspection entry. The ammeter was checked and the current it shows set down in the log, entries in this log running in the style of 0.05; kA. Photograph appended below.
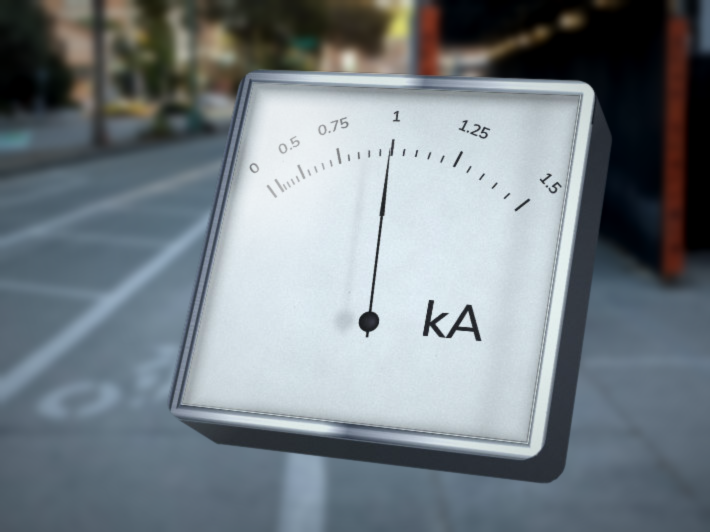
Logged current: 1; kA
